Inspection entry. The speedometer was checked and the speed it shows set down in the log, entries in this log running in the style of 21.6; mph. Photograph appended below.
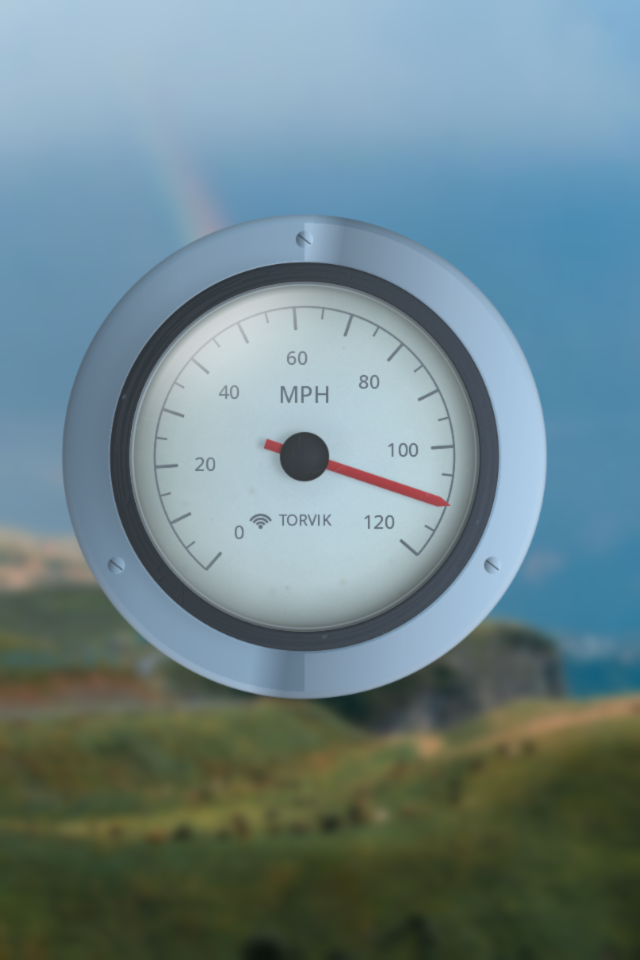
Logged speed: 110; mph
